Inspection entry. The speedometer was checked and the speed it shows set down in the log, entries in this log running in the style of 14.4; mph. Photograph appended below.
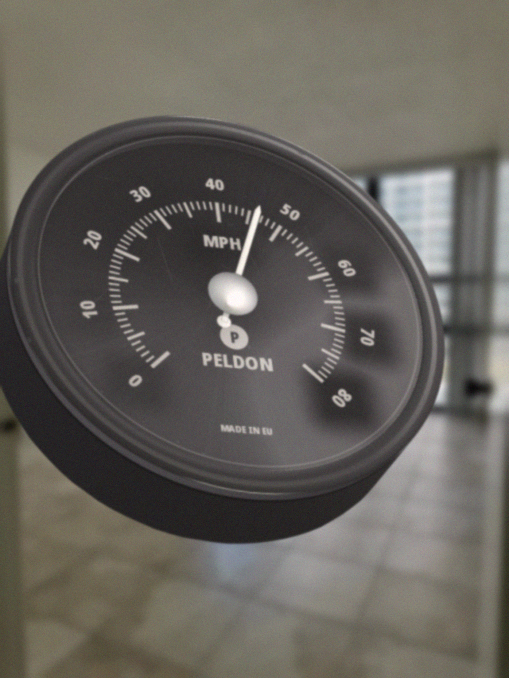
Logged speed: 46; mph
